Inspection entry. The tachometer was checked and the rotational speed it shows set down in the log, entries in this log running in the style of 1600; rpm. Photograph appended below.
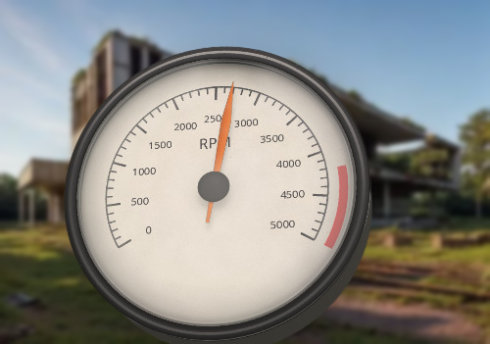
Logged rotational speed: 2700; rpm
